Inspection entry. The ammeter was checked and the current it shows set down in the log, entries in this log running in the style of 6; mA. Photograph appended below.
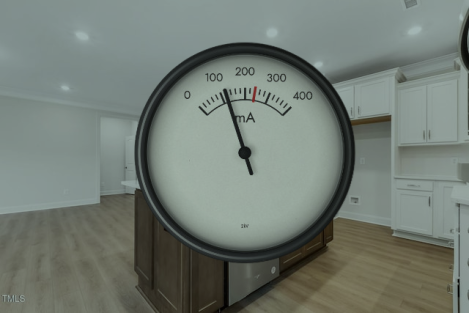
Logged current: 120; mA
